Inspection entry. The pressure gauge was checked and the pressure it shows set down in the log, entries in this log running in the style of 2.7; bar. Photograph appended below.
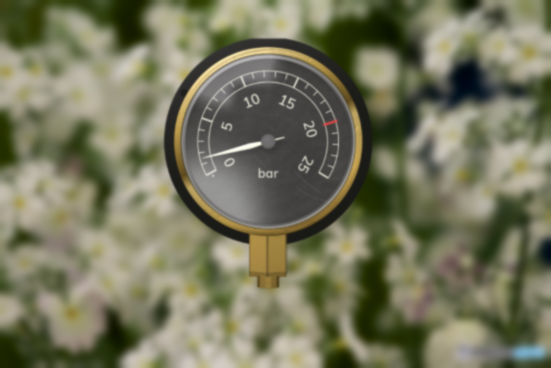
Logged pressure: 1.5; bar
